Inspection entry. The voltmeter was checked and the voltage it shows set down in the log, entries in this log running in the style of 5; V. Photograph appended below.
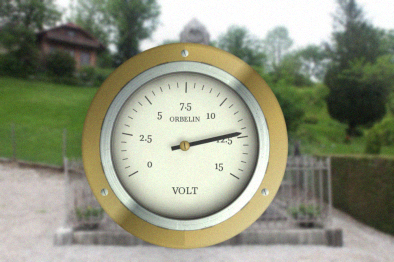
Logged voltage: 12.25; V
